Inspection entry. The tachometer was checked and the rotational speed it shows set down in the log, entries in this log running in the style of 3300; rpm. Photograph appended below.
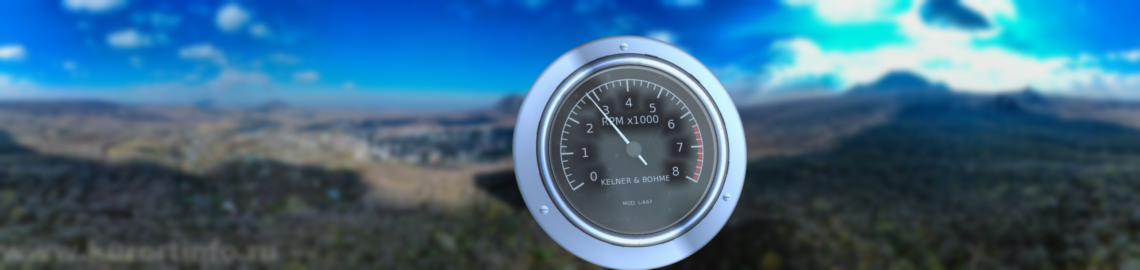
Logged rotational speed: 2800; rpm
